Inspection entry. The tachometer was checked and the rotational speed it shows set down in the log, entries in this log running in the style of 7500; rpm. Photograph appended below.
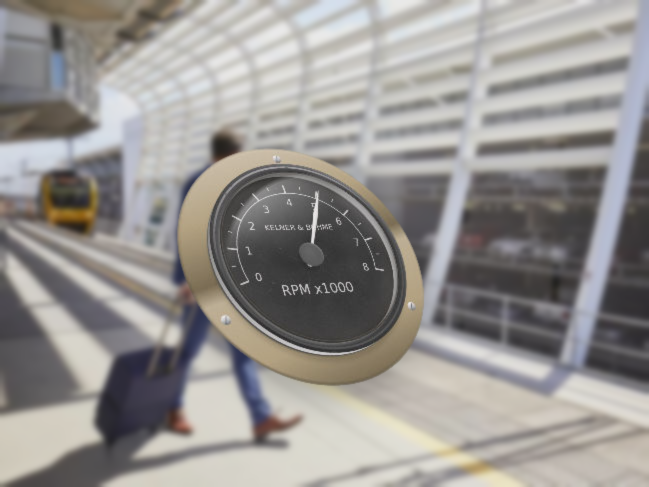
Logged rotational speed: 5000; rpm
